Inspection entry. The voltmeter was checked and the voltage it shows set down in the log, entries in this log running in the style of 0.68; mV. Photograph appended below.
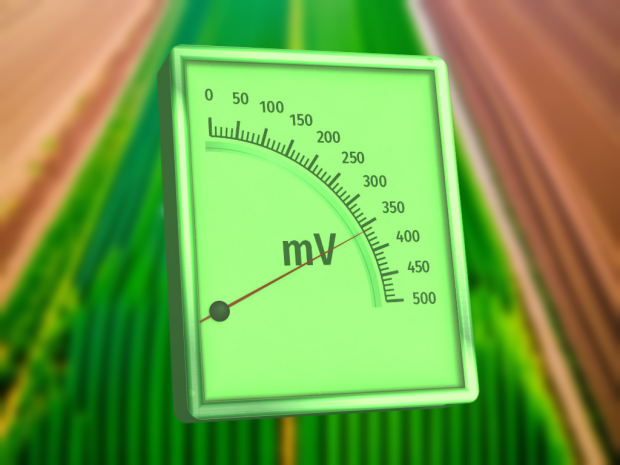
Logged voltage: 360; mV
